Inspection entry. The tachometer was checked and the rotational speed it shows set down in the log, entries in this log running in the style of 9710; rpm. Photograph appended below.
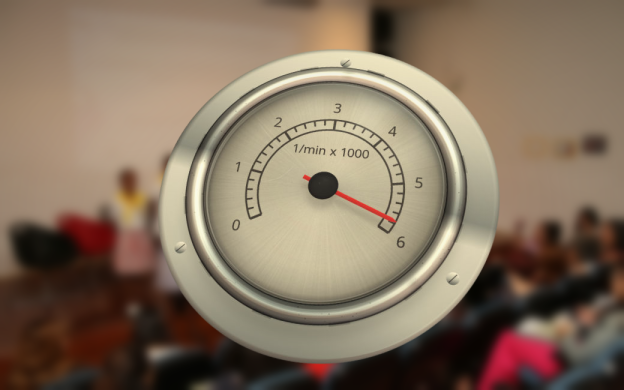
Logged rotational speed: 5800; rpm
